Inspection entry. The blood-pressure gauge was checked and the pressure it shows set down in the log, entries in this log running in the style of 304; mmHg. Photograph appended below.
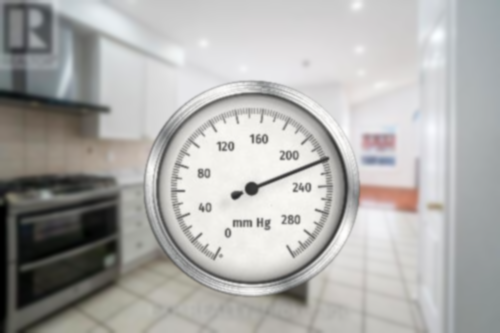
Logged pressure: 220; mmHg
